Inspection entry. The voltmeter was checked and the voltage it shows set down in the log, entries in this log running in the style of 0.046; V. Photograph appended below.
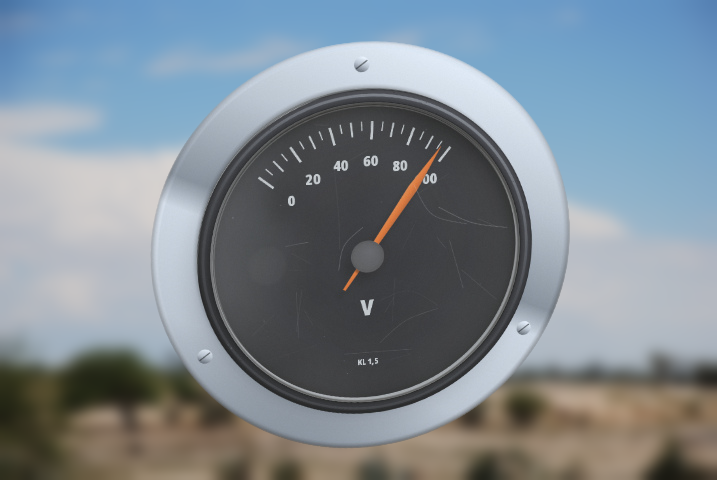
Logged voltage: 95; V
